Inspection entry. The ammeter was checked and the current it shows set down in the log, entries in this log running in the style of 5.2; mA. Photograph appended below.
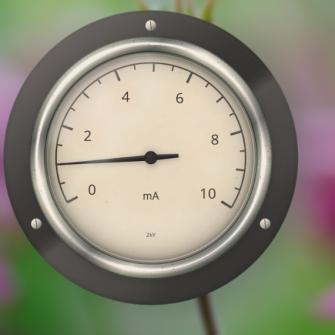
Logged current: 1; mA
